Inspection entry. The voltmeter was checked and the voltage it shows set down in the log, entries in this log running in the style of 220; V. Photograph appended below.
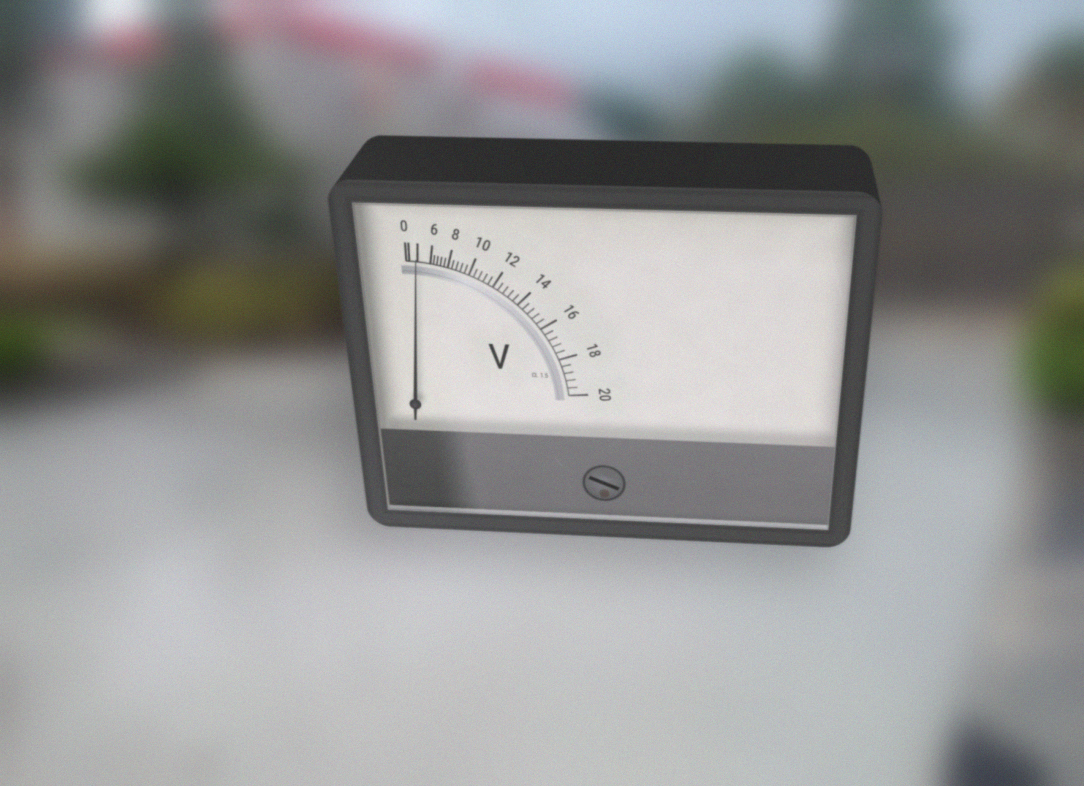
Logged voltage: 4; V
